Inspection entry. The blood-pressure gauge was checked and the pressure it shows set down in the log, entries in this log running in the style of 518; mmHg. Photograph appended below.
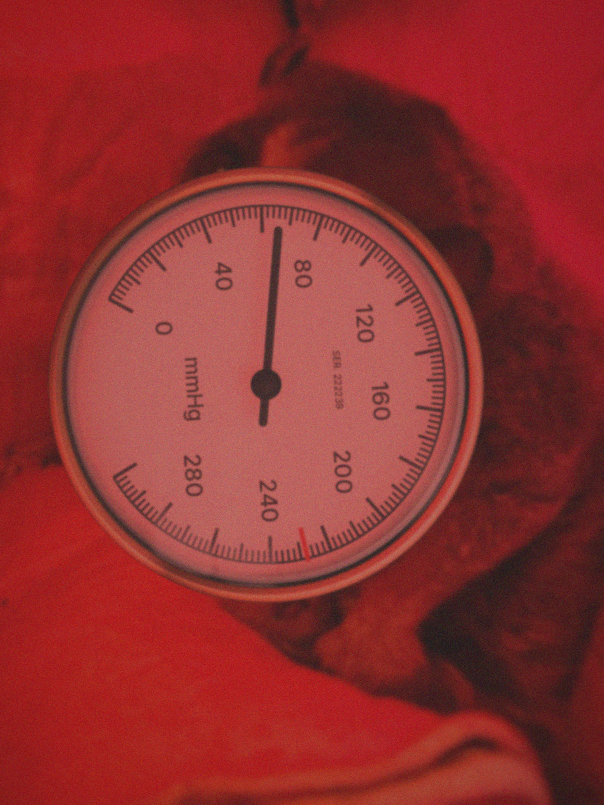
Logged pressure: 66; mmHg
